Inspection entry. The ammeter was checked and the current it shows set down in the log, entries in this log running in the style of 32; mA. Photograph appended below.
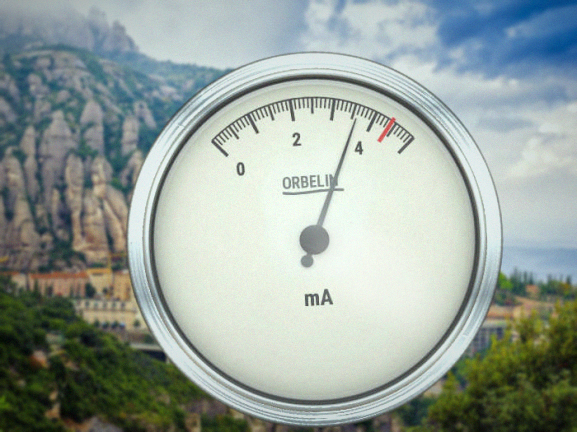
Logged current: 3.6; mA
